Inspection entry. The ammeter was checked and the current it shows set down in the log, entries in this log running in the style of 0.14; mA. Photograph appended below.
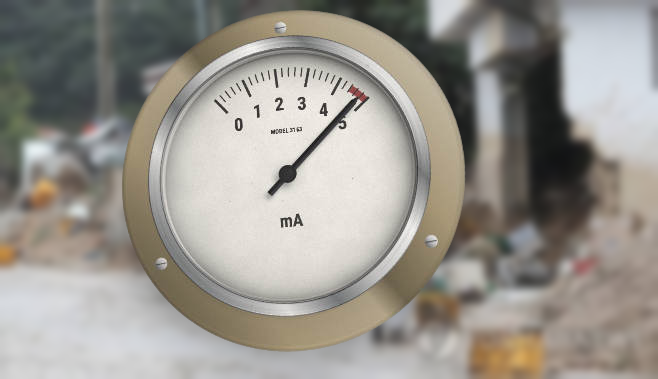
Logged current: 4.8; mA
